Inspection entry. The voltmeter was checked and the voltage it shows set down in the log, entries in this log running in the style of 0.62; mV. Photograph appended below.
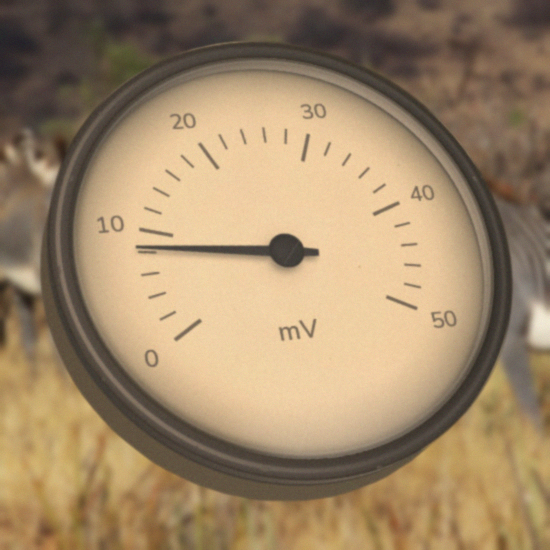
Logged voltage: 8; mV
